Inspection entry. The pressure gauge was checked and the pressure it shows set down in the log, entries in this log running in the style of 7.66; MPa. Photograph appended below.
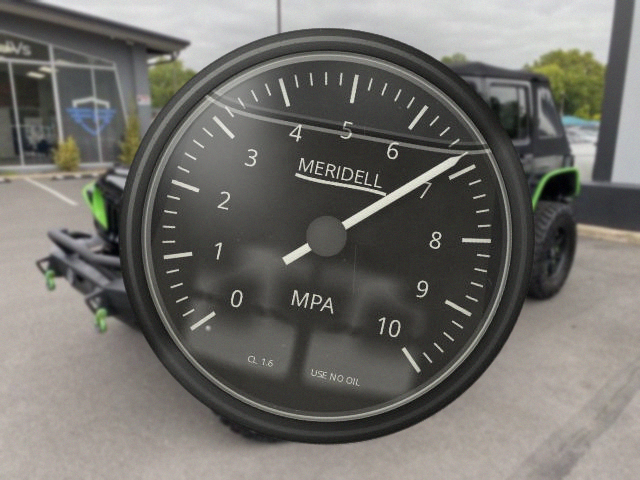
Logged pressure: 6.8; MPa
